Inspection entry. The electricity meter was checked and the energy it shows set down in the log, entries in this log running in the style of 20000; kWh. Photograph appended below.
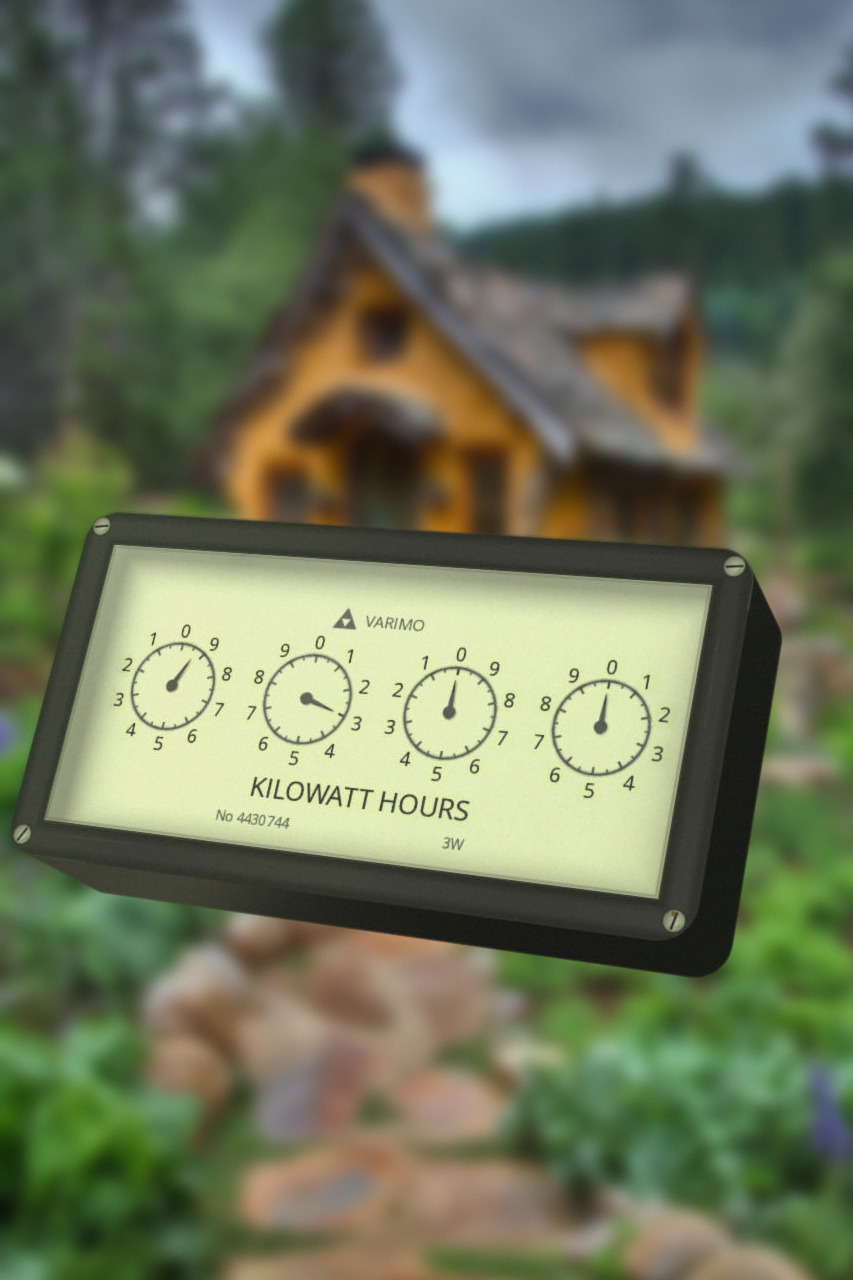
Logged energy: 9300; kWh
